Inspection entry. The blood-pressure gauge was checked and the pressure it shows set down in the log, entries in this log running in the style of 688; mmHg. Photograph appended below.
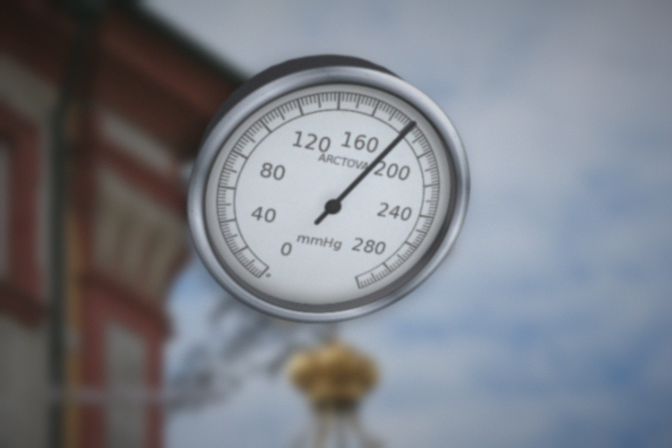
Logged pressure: 180; mmHg
